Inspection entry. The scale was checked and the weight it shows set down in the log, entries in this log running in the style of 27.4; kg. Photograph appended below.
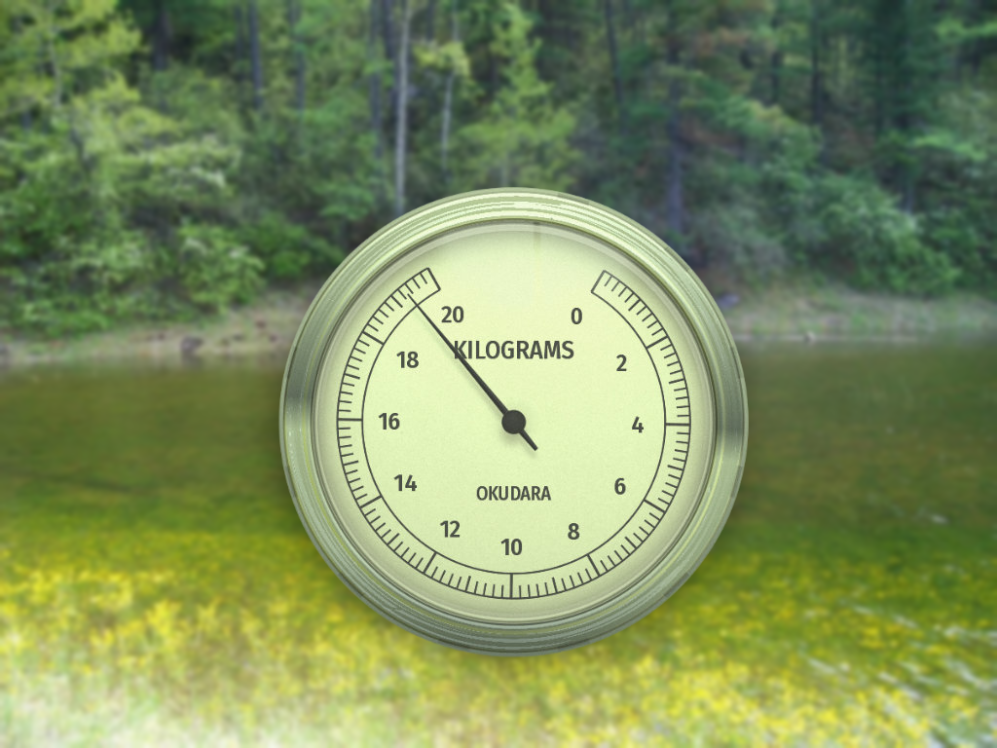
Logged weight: 19.3; kg
